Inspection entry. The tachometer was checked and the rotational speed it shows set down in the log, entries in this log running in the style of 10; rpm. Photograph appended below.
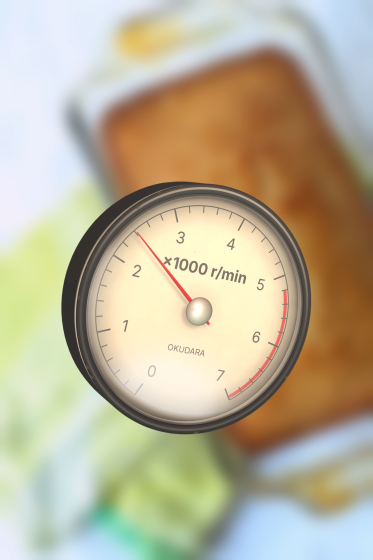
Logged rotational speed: 2400; rpm
